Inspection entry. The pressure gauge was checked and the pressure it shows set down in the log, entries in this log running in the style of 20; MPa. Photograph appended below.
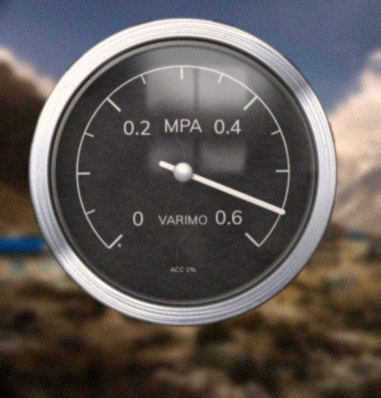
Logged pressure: 0.55; MPa
